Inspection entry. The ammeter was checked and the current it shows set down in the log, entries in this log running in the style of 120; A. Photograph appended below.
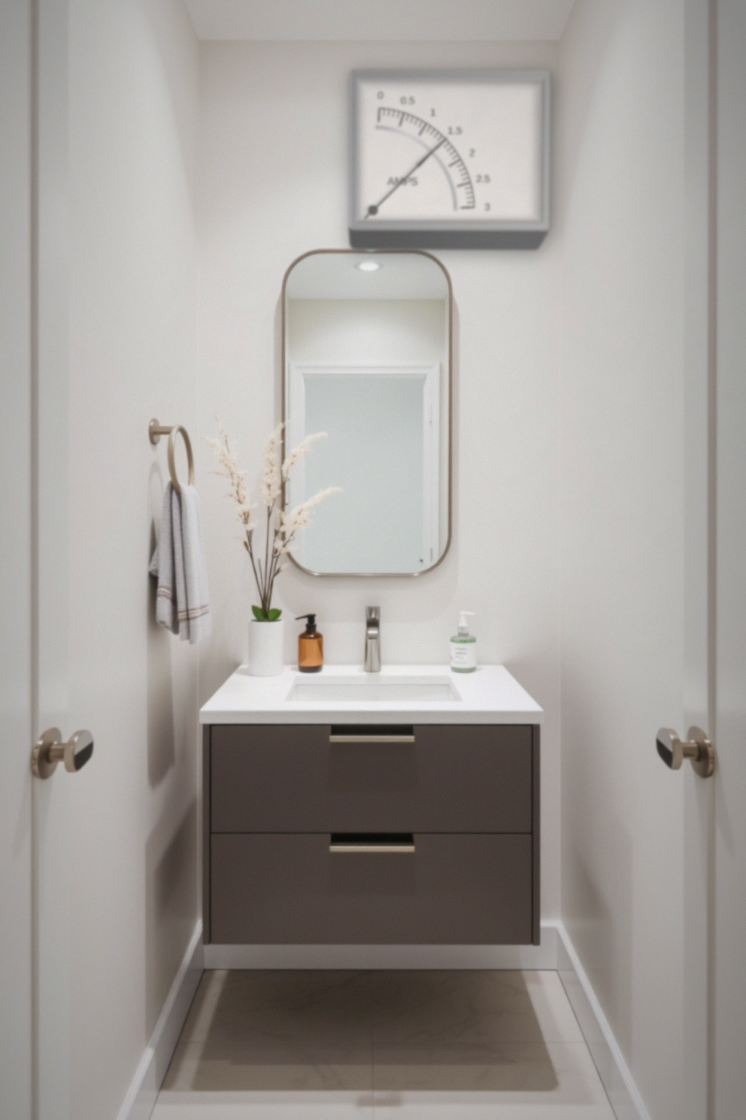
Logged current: 1.5; A
